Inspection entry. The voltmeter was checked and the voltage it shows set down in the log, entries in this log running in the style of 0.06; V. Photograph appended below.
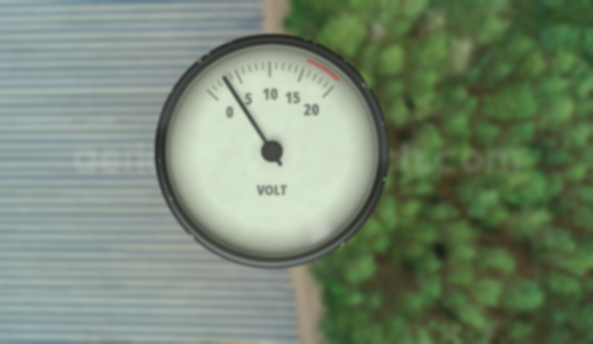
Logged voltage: 3; V
